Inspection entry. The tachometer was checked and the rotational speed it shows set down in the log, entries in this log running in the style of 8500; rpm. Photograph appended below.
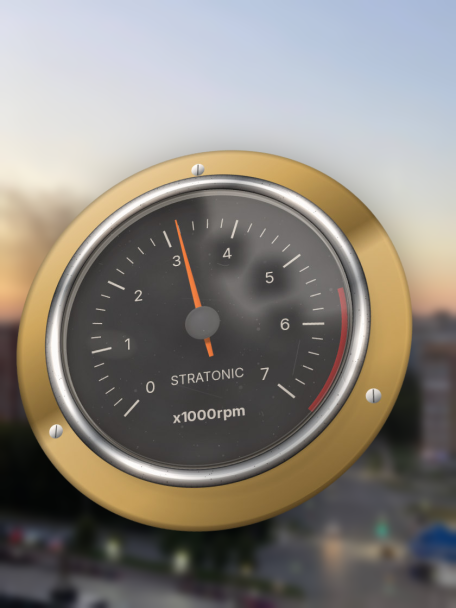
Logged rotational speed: 3200; rpm
